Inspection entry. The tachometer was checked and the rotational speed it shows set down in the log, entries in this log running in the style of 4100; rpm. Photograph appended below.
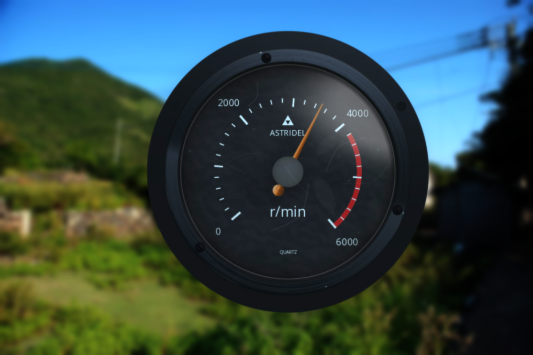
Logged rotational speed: 3500; rpm
